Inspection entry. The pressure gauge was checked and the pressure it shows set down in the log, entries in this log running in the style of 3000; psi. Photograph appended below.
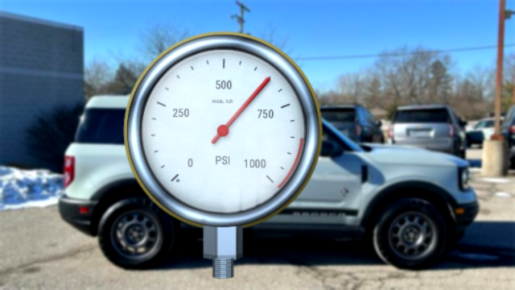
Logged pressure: 650; psi
